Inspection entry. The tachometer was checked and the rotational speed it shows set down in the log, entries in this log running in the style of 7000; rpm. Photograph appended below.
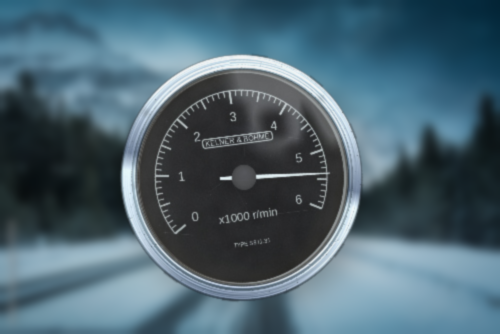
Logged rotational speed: 5400; rpm
